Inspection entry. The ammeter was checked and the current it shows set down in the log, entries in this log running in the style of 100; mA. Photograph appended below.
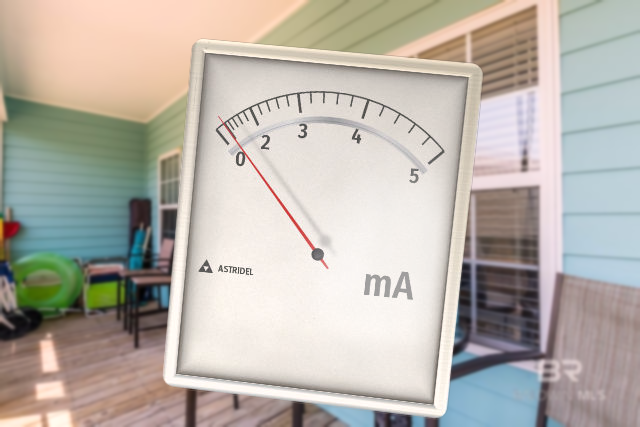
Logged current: 1; mA
